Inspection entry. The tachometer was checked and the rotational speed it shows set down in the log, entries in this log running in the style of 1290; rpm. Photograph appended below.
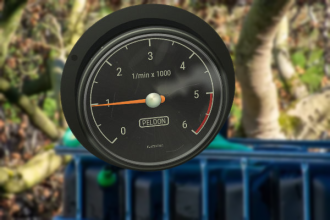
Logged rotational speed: 1000; rpm
